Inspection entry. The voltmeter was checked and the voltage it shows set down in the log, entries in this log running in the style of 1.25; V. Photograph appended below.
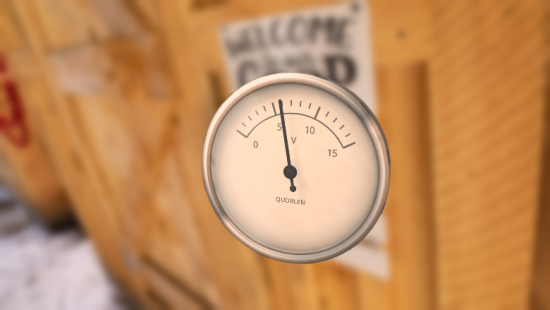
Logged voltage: 6; V
